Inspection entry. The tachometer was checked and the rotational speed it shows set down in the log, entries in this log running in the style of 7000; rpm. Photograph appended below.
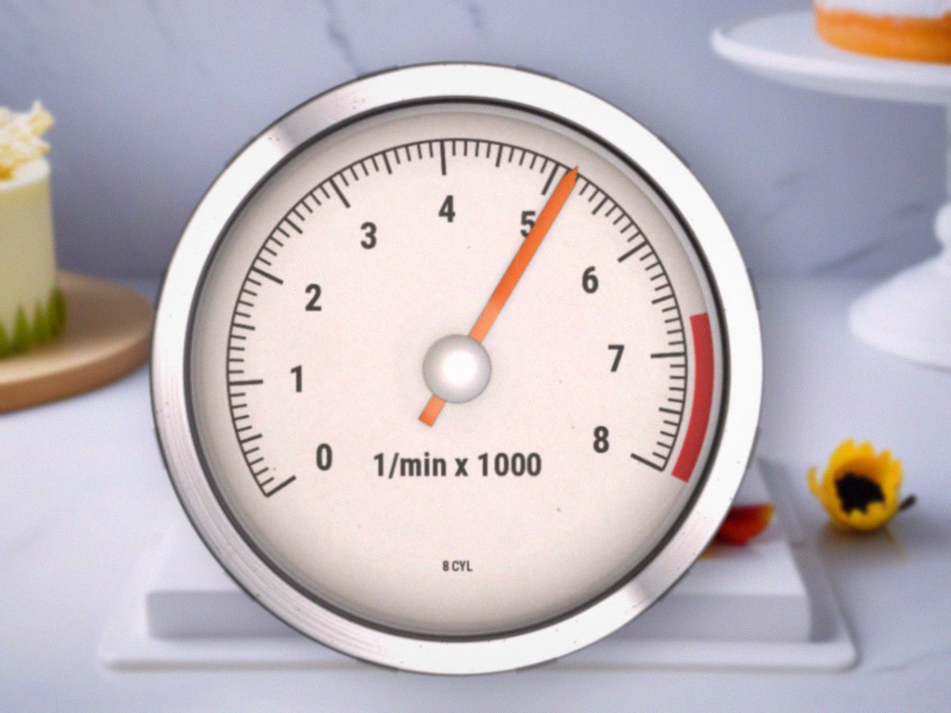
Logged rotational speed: 5150; rpm
